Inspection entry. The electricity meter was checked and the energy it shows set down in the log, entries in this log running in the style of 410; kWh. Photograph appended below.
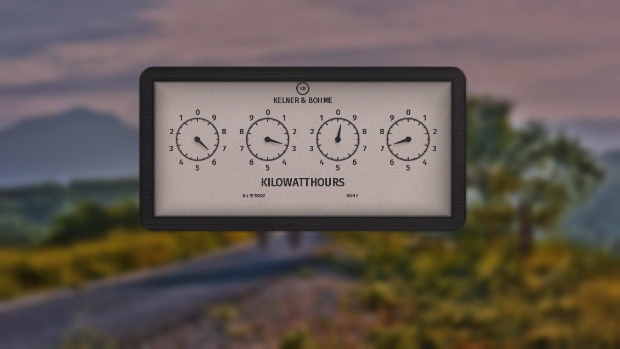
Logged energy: 6297; kWh
